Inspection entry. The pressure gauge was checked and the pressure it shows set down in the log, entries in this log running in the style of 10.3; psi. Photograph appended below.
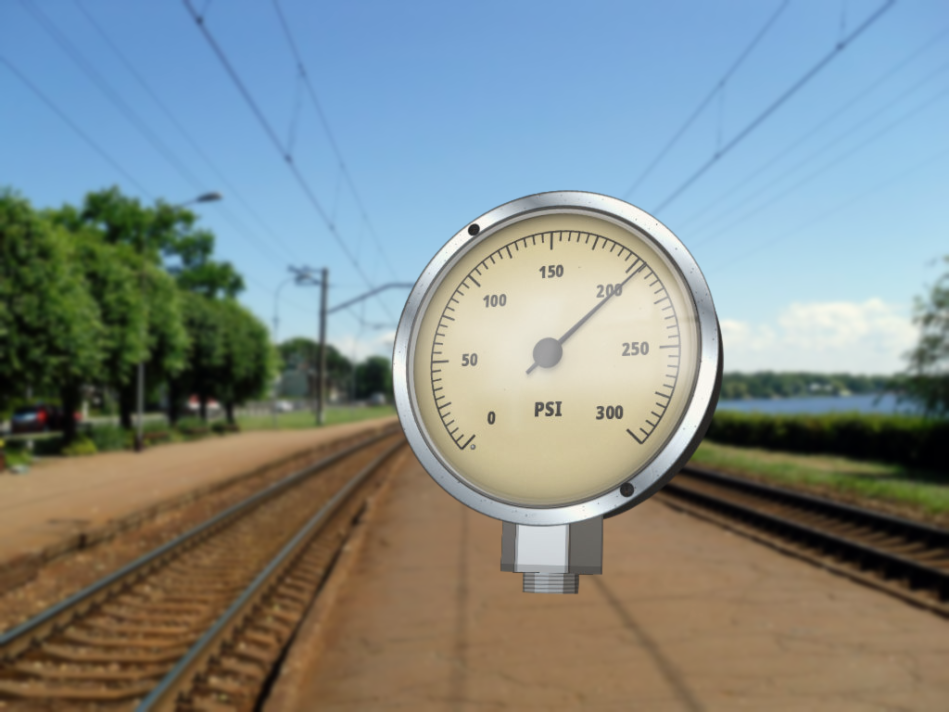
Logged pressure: 205; psi
